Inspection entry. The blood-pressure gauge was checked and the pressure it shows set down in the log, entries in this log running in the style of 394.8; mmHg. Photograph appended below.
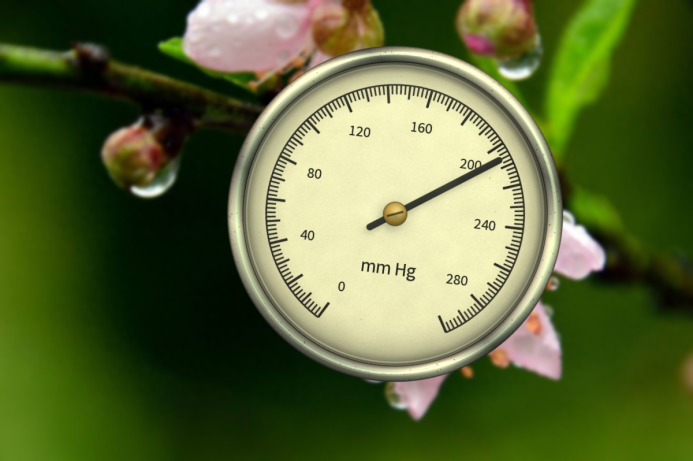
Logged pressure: 206; mmHg
